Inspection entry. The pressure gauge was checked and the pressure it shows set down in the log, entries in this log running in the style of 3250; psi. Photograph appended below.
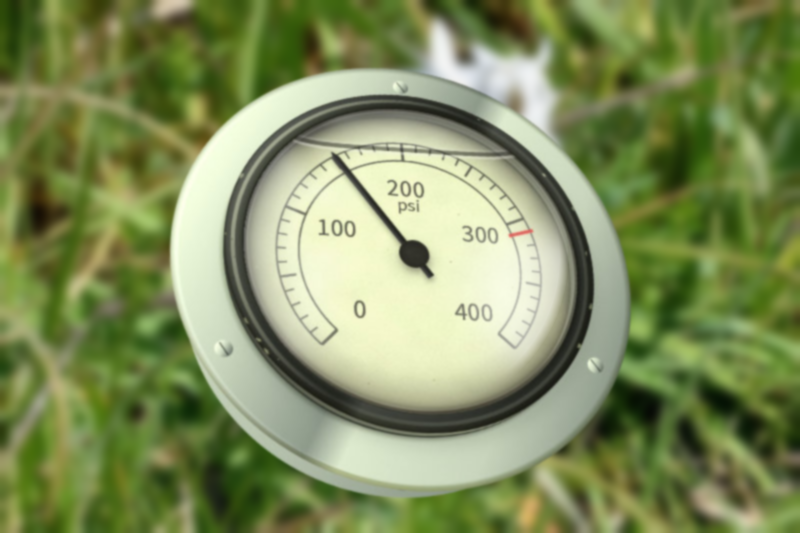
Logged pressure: 150; psi
